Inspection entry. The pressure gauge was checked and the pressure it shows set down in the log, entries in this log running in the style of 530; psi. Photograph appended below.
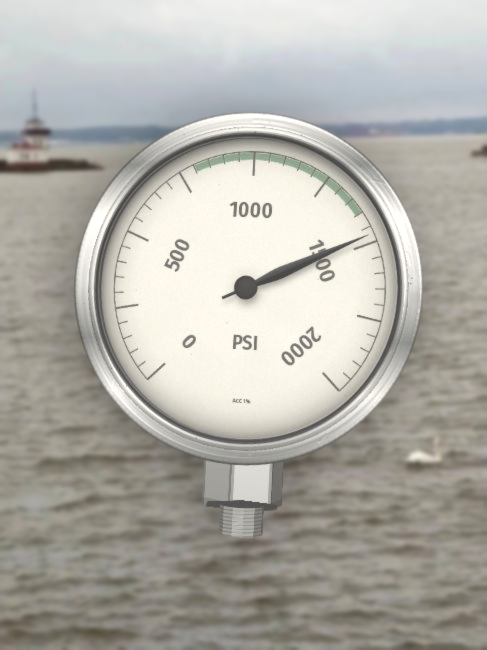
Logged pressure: 1475; psi
